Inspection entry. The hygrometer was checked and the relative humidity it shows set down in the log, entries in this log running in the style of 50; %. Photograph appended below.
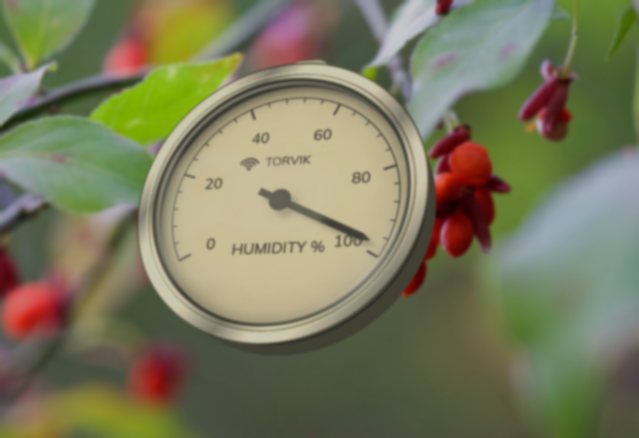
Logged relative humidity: 98; %
